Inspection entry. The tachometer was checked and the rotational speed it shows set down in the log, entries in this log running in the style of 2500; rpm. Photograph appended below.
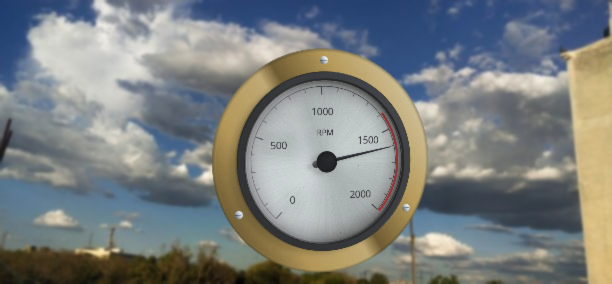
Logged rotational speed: 1600; rpm
